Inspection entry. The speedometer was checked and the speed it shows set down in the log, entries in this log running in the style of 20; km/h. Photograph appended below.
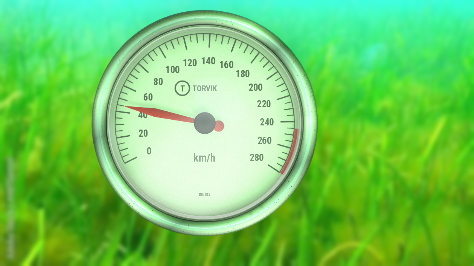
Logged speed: 45; km/h
